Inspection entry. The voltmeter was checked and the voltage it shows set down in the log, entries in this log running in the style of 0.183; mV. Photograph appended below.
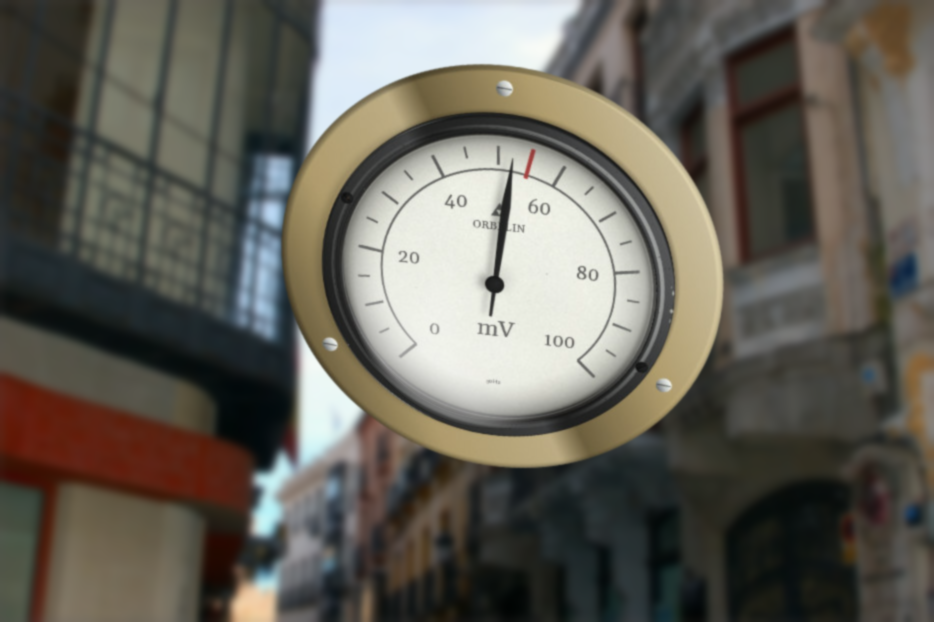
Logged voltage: 52.5; mV
